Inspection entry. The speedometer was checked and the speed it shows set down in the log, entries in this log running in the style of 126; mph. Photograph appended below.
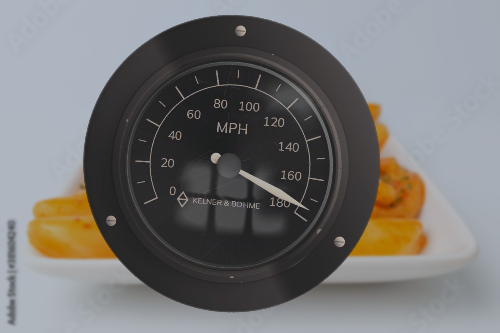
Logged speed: 175; mph
